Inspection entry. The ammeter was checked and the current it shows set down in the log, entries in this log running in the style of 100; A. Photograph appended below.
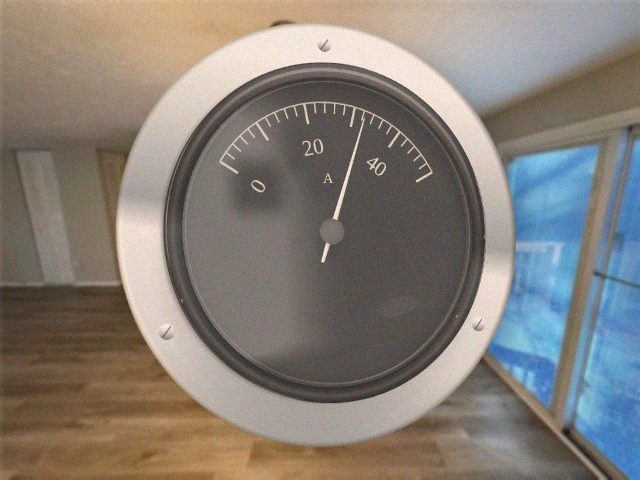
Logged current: 32; A
